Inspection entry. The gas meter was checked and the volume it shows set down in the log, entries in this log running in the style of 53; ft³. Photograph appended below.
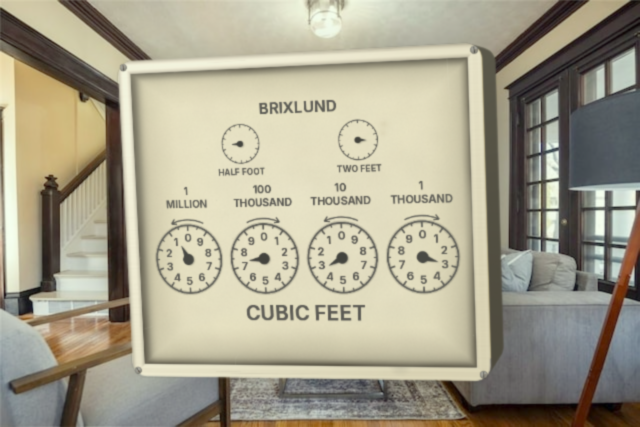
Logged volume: 73300; ft³
